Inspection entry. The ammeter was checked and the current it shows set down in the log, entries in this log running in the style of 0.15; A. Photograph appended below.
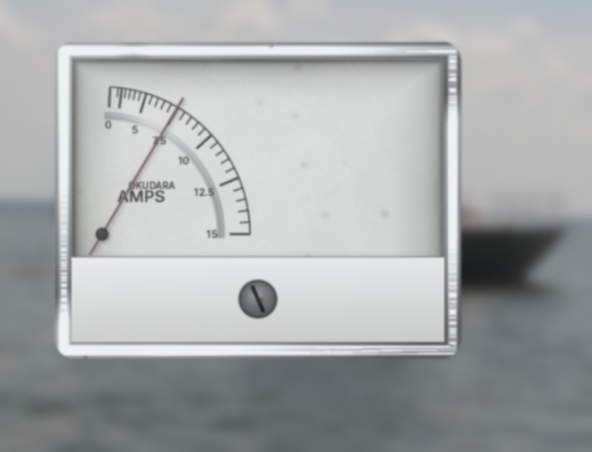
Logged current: 7.5; A
